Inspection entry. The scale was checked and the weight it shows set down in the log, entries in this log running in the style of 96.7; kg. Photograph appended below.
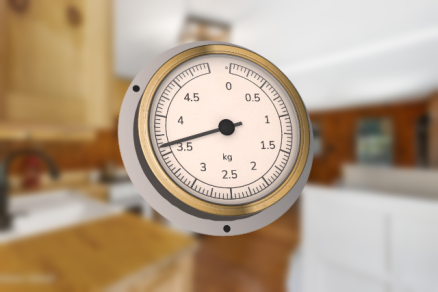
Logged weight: 3.6; kg
